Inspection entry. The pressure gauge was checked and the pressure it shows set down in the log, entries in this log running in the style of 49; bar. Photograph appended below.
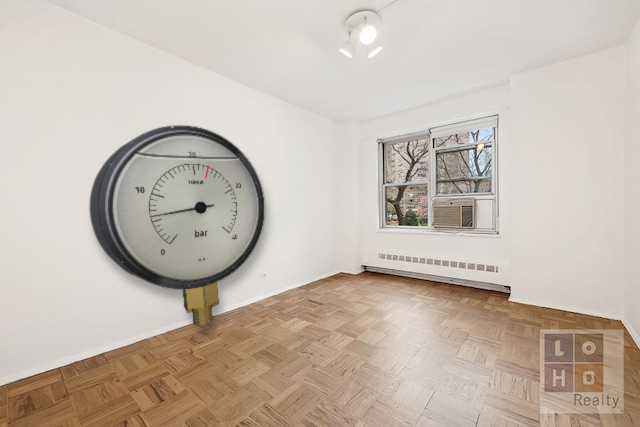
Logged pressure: 6; bar
